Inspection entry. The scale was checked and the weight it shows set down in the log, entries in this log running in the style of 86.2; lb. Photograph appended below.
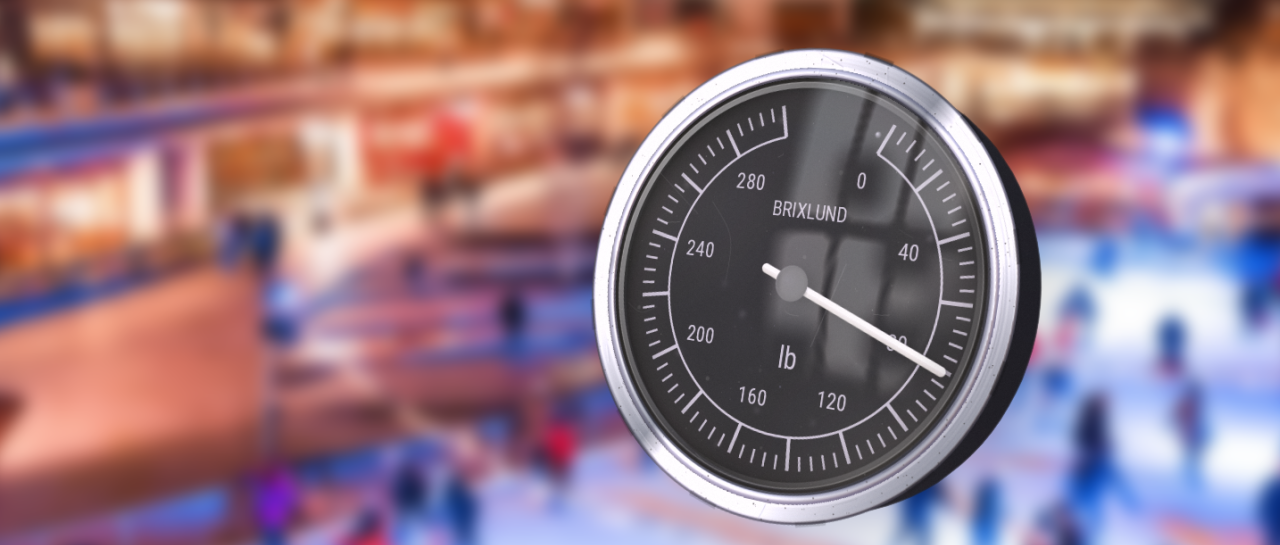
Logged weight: 80; lb
